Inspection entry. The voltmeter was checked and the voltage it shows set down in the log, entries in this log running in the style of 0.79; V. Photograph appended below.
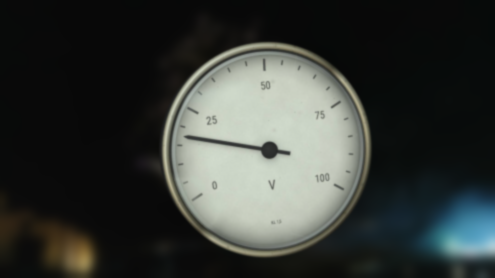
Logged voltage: 17.5; V
